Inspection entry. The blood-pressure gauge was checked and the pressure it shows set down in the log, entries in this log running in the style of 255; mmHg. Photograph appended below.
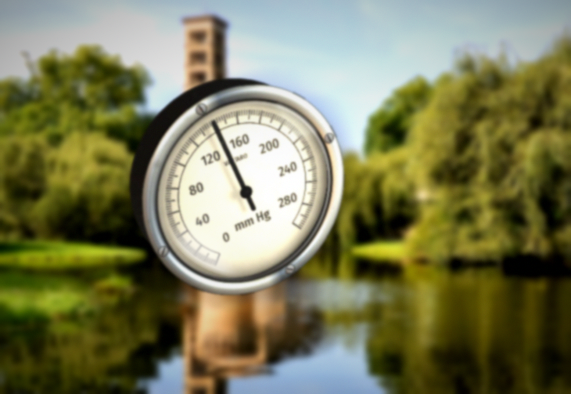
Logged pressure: 140; mmHg
